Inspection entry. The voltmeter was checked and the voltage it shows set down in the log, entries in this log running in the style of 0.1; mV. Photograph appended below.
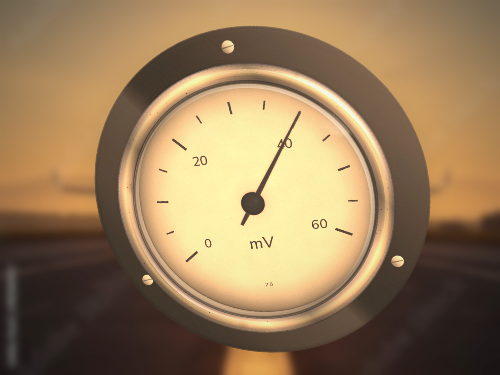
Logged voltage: 40; mV
